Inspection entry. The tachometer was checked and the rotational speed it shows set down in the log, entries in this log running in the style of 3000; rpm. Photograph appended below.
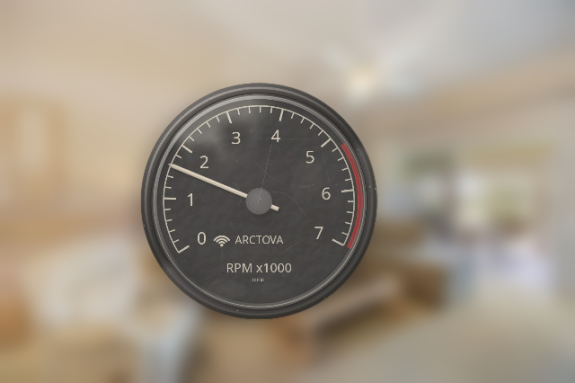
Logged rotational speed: 1600; rpm
